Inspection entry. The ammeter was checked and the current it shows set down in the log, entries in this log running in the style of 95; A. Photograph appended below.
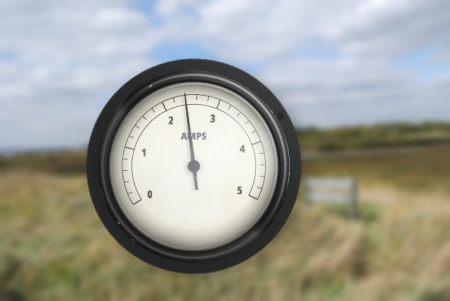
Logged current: 2.4; A
